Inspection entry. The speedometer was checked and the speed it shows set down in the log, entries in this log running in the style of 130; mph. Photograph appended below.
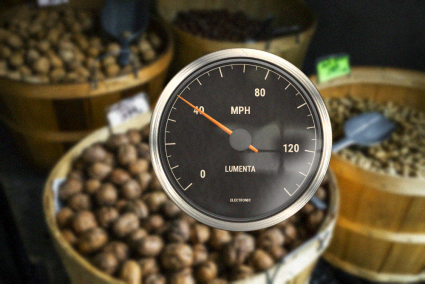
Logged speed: 40; mph
